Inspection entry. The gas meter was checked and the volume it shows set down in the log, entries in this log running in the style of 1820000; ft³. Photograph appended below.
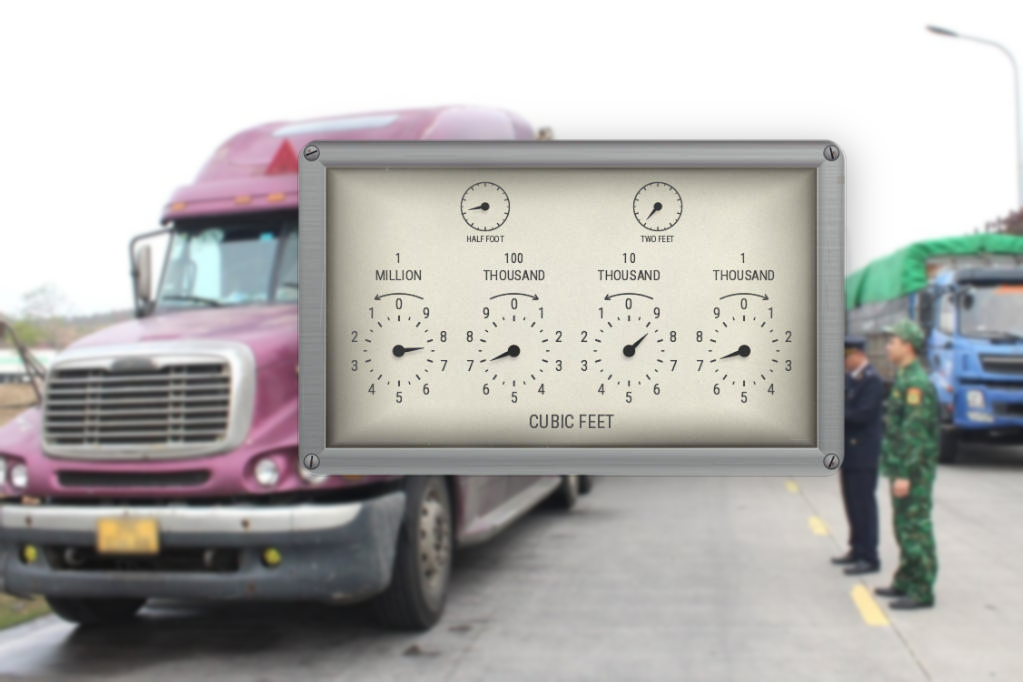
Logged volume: 768700; ft³
